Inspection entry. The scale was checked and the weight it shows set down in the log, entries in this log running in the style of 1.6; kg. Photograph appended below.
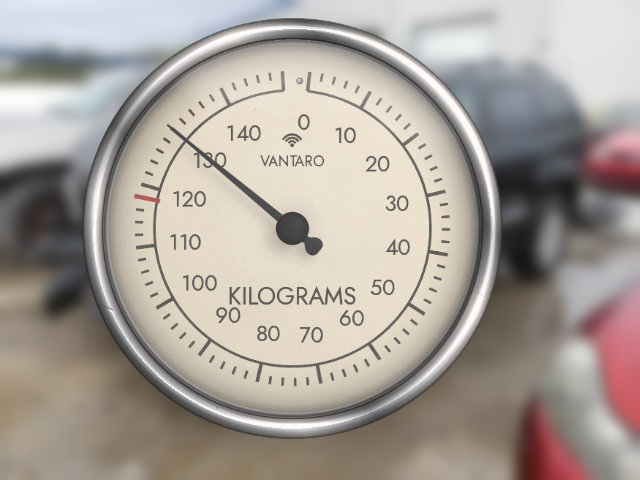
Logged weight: 130; kg
